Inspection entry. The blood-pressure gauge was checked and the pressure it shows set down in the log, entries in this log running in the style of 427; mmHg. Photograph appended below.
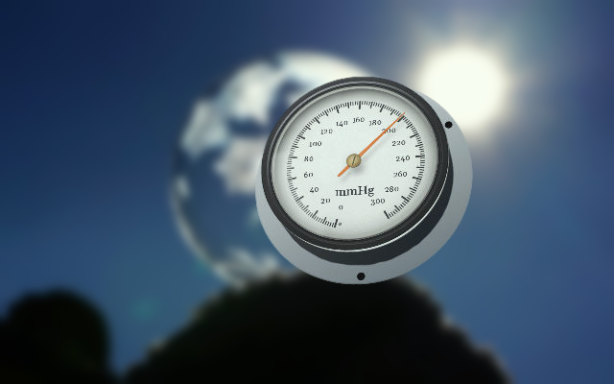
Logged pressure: 200; mmHg
